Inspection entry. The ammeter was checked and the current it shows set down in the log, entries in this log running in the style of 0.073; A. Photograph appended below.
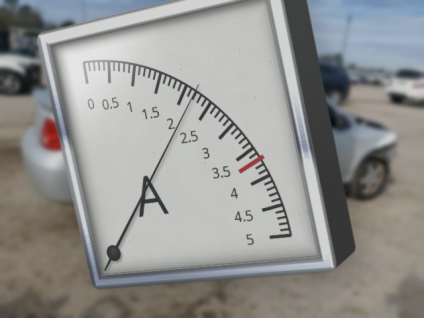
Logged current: 2.2; A
